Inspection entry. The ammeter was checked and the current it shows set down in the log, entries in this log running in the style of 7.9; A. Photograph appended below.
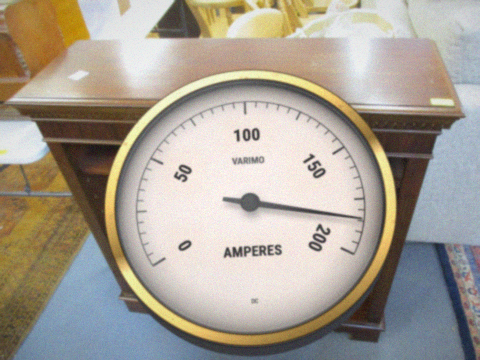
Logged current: 185; A
